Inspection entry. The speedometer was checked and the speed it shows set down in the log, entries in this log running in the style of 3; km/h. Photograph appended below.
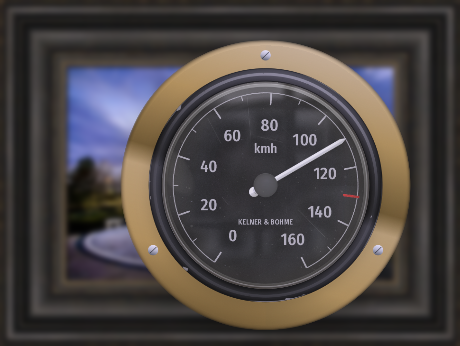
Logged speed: 110; km/h
